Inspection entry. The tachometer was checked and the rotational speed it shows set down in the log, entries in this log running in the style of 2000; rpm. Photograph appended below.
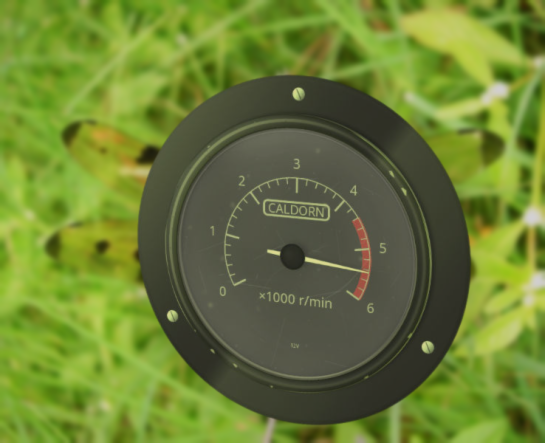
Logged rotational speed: 5400; rpm
